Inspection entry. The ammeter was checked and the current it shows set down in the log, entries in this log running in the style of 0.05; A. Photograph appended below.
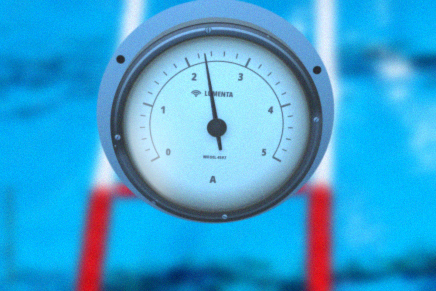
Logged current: 2.3; A
